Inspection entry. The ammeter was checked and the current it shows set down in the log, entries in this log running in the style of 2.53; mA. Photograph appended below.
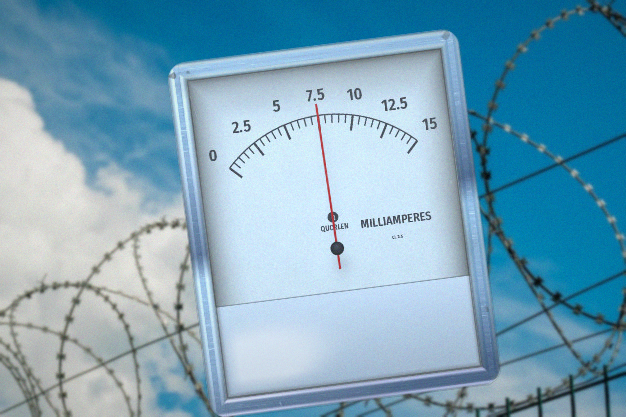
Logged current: 7.5; mA
